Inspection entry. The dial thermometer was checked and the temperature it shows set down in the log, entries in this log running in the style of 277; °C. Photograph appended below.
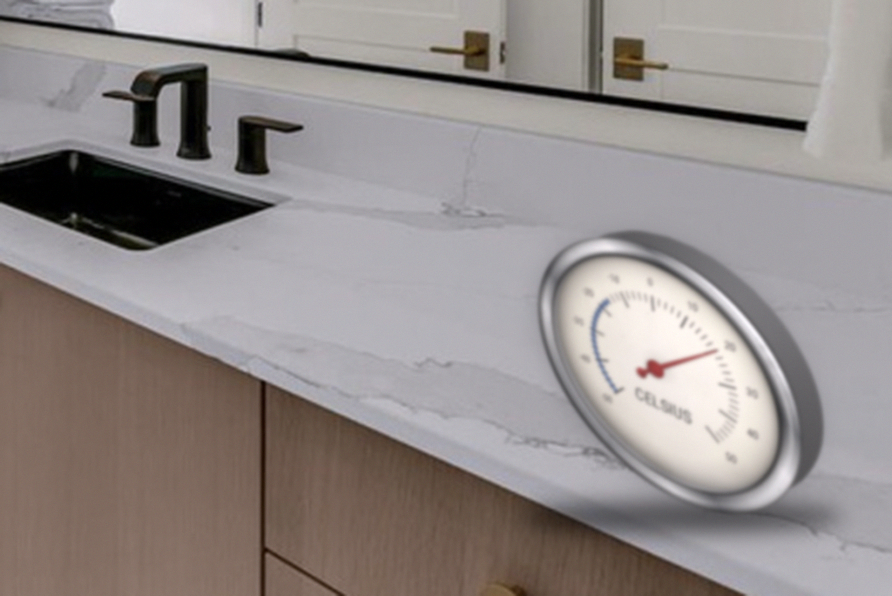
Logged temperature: 20; °C
